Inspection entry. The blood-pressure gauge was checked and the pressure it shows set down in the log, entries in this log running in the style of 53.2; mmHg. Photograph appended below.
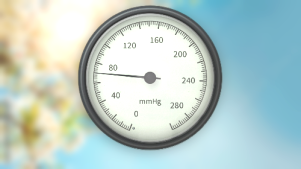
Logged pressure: 70; mmHg
